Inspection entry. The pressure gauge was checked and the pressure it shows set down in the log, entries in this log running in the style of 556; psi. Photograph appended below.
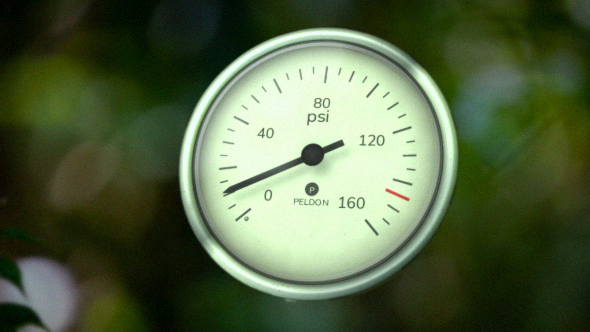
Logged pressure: 10; psi
